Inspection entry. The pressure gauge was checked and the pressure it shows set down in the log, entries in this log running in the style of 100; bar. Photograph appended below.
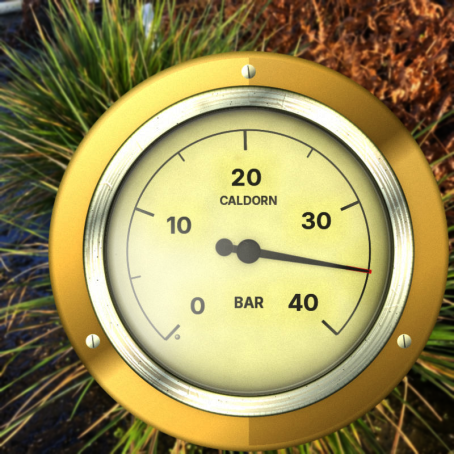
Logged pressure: 35; bar
